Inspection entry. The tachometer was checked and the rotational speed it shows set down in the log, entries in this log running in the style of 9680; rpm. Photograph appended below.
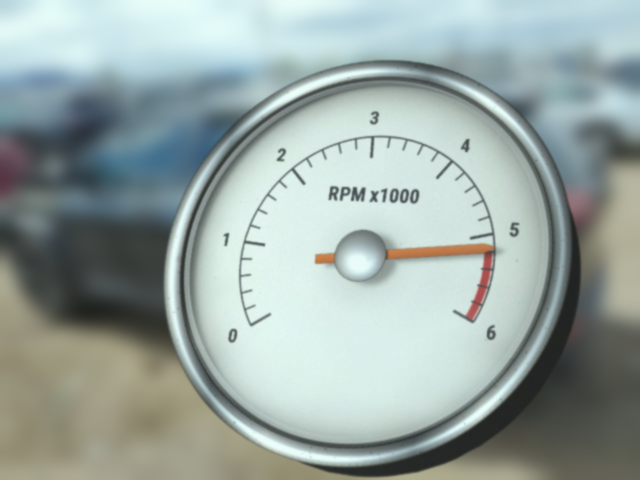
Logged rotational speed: 5200; rpm
